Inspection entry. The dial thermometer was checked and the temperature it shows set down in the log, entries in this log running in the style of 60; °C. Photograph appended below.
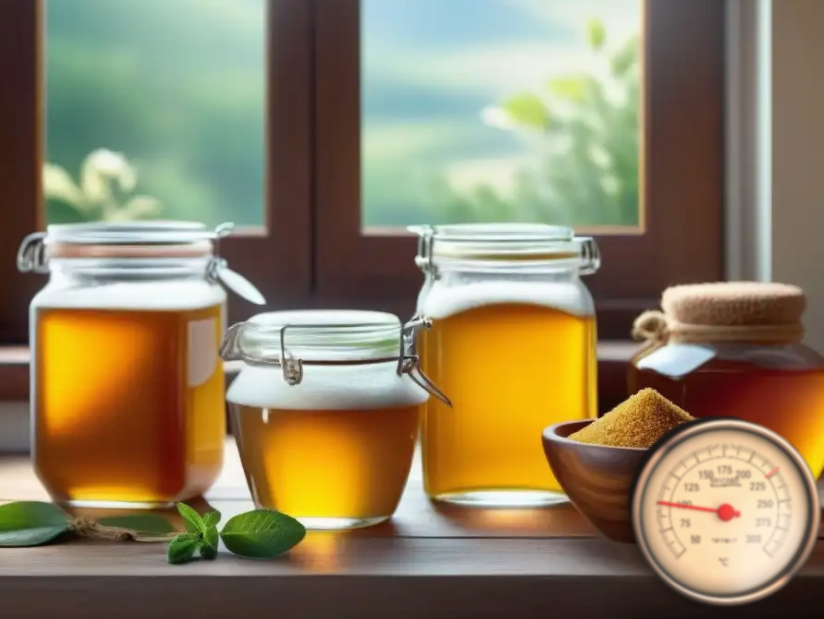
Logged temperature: 100; °C
